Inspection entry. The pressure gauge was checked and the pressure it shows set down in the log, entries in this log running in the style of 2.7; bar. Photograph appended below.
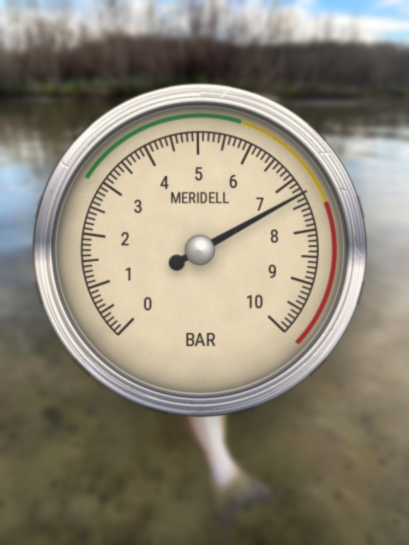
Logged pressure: 7.3; bar
